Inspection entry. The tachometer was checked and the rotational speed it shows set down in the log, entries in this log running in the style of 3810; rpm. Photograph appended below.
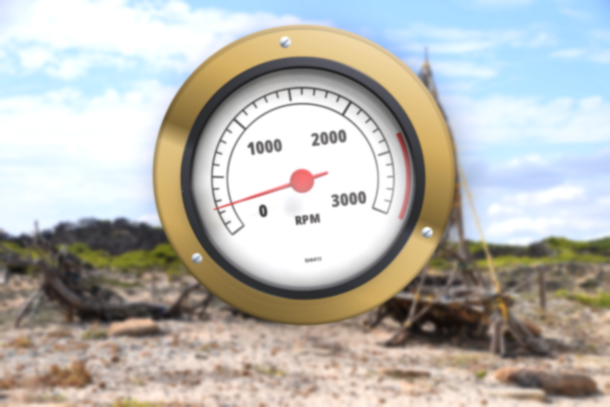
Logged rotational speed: 250; rpm
